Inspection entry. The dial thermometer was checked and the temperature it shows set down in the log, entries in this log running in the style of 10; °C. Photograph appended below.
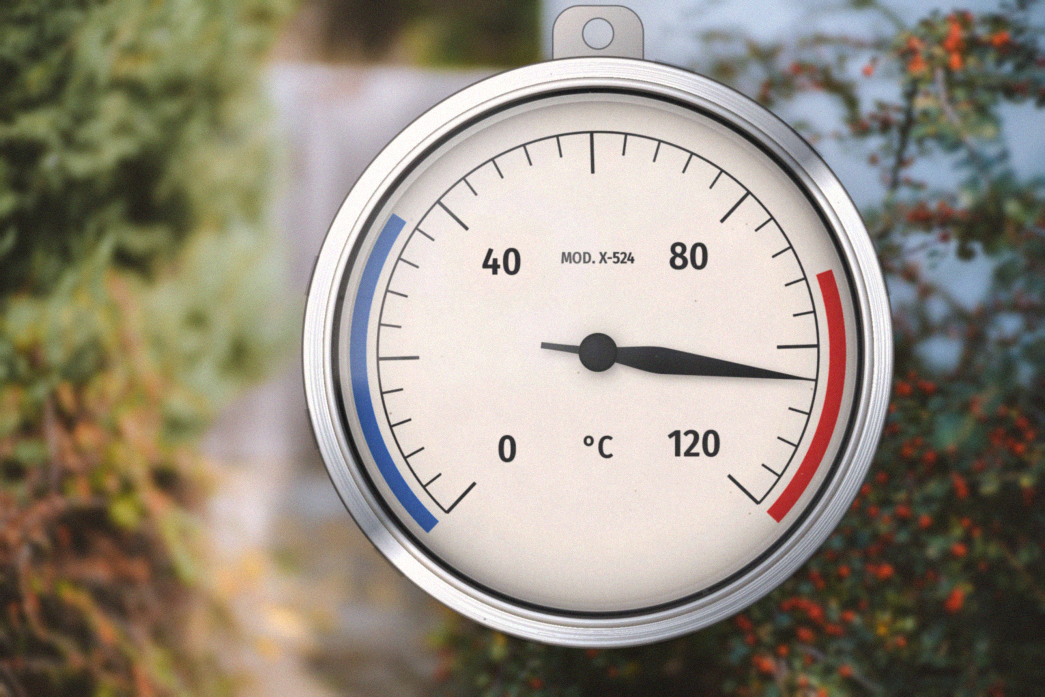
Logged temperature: 104; °C
